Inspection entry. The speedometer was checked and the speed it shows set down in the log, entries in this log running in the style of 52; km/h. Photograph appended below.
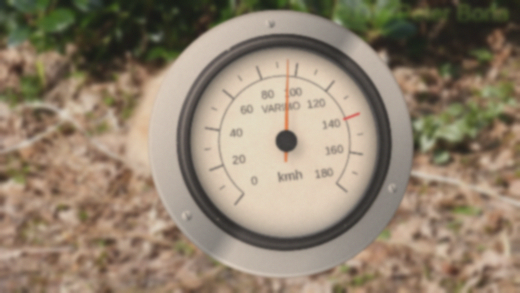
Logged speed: 95; km/h
